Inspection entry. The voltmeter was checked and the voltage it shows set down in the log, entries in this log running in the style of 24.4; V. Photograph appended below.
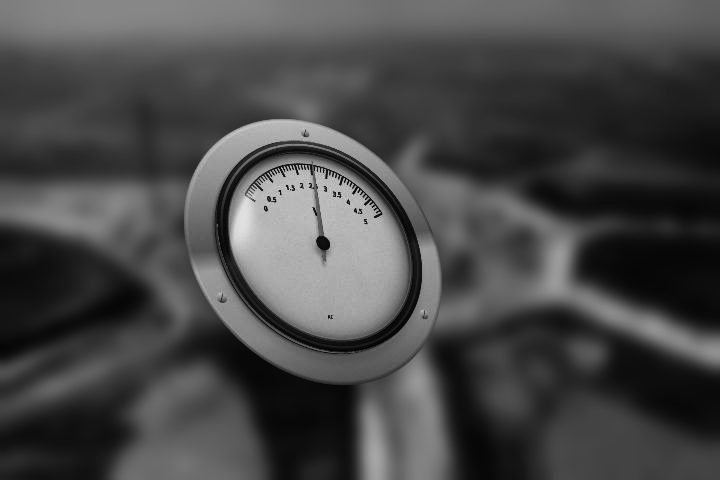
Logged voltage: 2.5; V
